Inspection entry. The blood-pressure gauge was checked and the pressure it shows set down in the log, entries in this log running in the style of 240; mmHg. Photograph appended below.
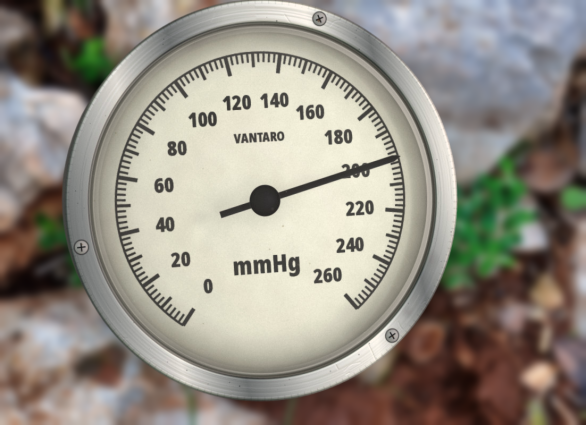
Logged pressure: 200; mmHg
